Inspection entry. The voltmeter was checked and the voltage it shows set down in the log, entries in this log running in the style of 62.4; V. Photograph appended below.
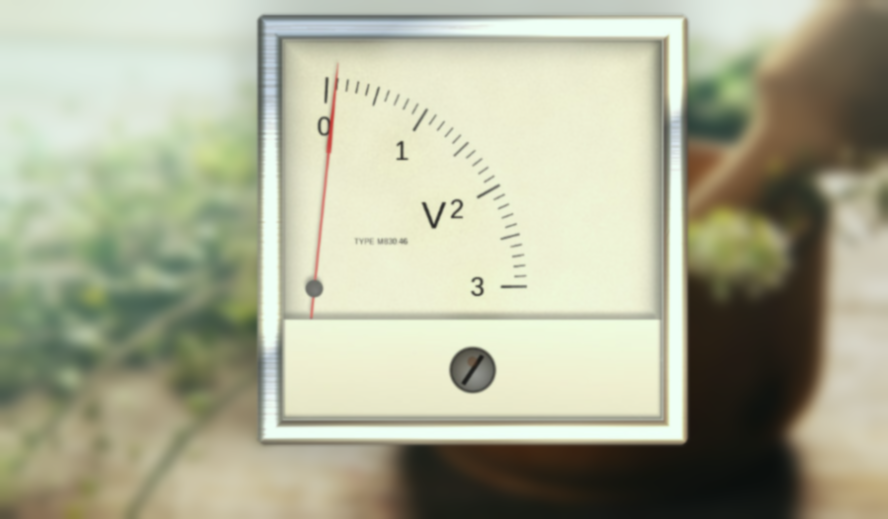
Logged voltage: 0.1; V
